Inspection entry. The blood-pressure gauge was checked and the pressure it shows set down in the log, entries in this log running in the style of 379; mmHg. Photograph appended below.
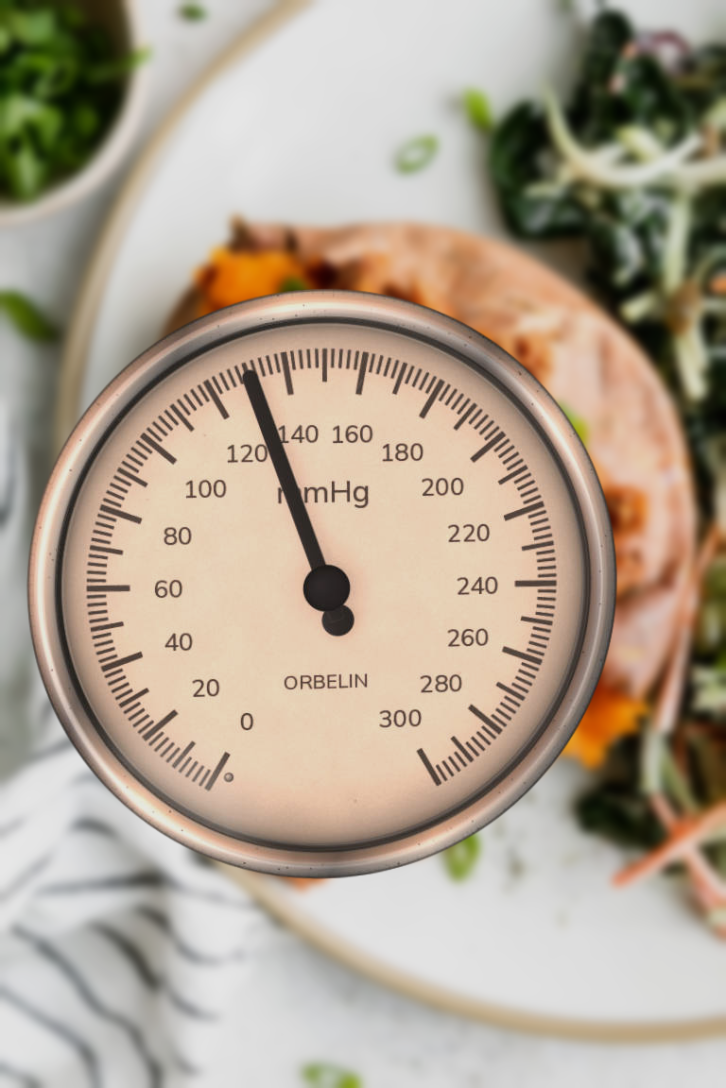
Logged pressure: 130; mmHg
